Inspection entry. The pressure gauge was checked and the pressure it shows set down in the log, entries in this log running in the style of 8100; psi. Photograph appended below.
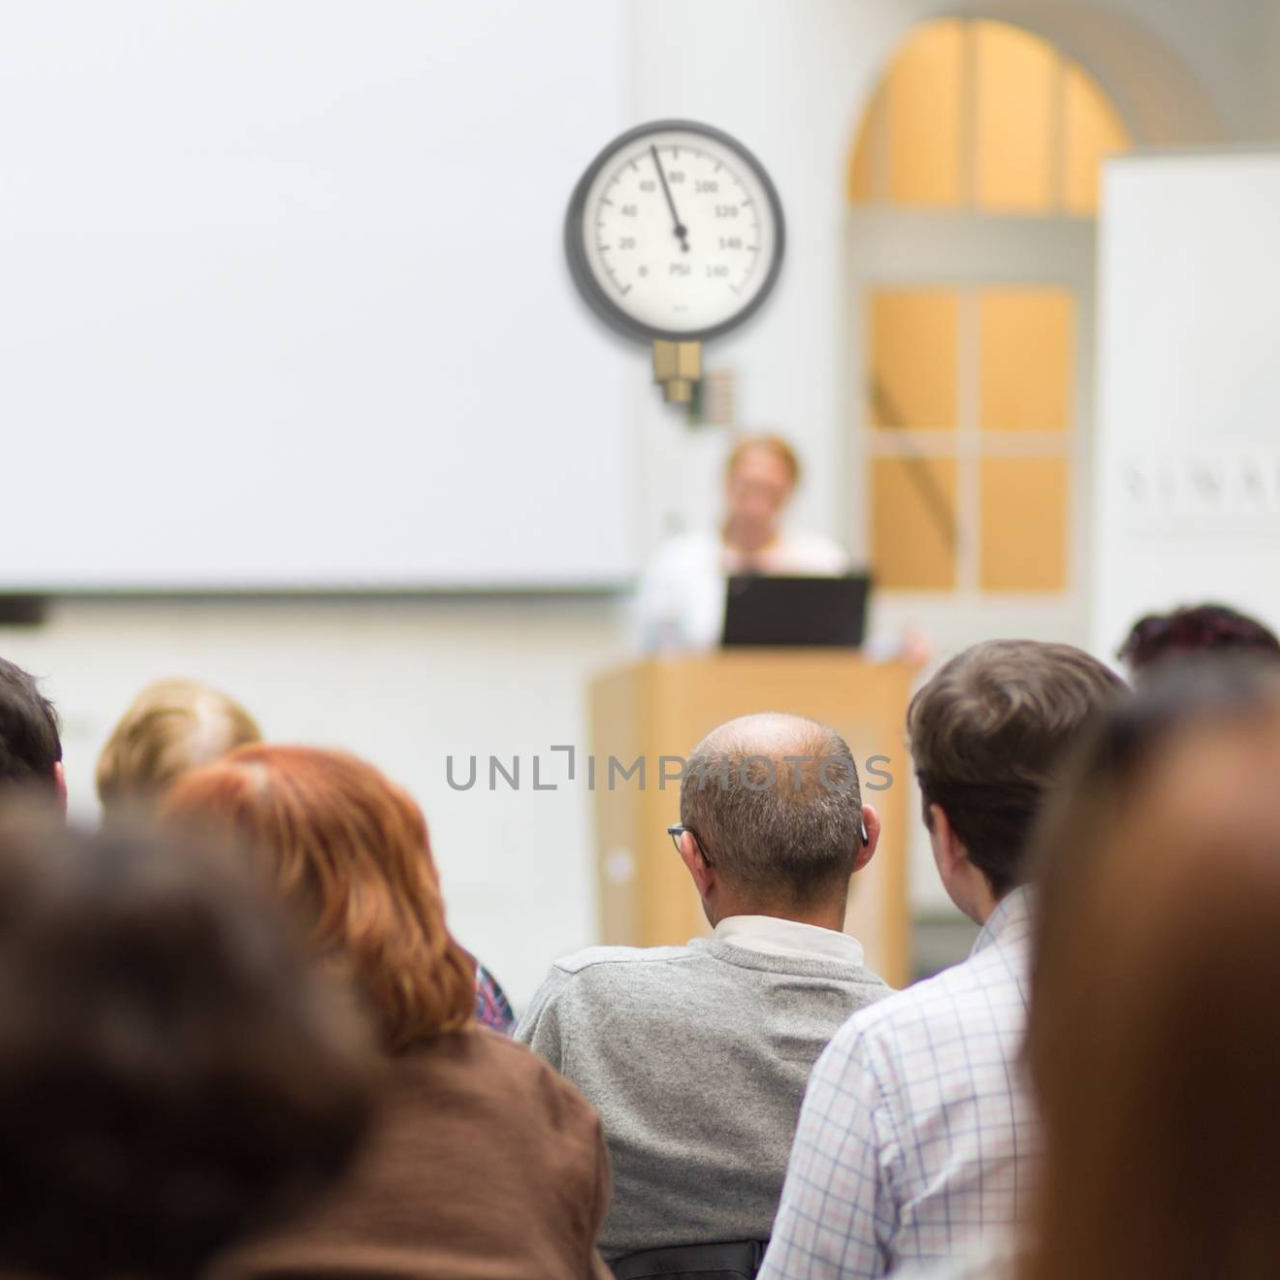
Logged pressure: 70; psi
